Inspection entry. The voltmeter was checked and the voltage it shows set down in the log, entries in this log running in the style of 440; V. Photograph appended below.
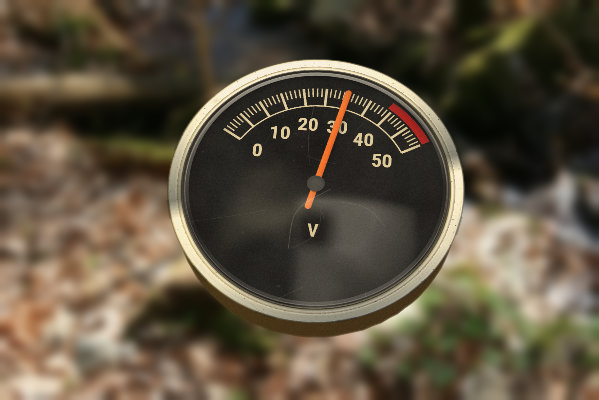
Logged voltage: 30; V
